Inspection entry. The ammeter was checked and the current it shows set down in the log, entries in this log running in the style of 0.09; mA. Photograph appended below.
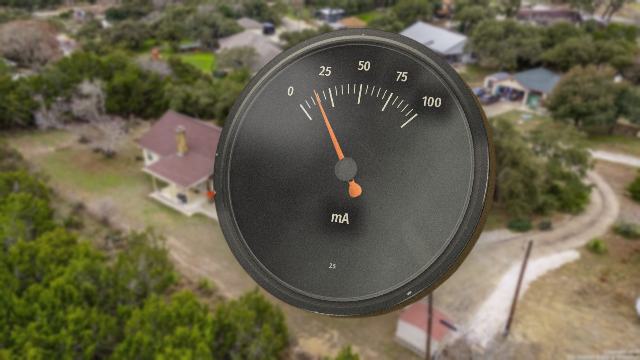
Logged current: 15; mA
